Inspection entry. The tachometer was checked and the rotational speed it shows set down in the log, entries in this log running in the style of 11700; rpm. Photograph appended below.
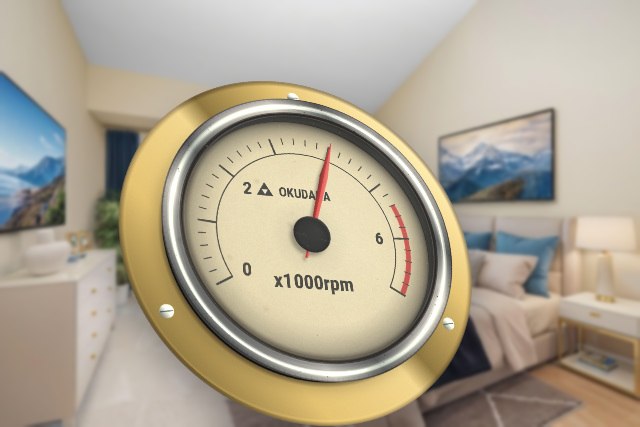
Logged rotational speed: 4000; rpm
